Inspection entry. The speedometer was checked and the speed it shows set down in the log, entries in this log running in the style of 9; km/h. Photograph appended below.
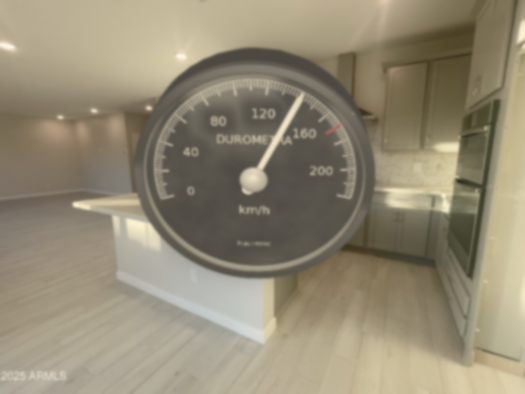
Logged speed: 140; km/h
